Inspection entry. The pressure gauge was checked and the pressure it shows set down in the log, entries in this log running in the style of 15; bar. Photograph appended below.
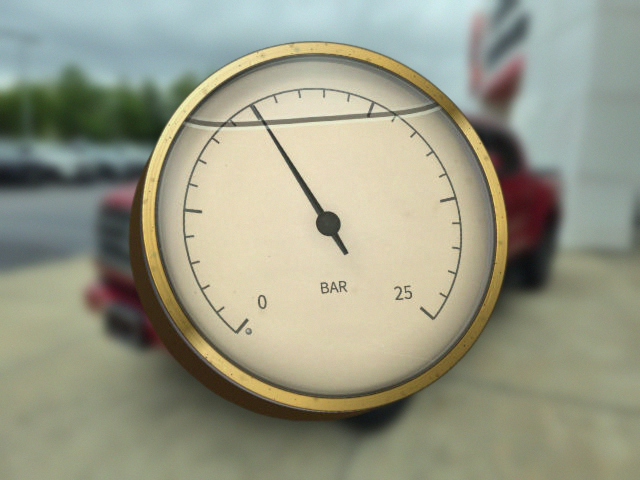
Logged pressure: 10; bar
